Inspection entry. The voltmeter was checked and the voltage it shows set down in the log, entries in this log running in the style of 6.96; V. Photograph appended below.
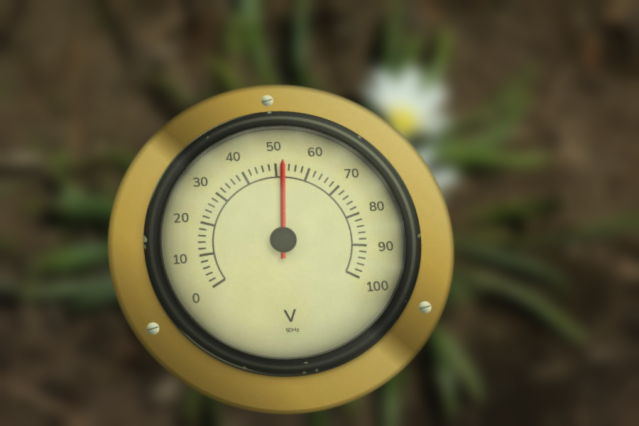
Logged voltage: 52; V
